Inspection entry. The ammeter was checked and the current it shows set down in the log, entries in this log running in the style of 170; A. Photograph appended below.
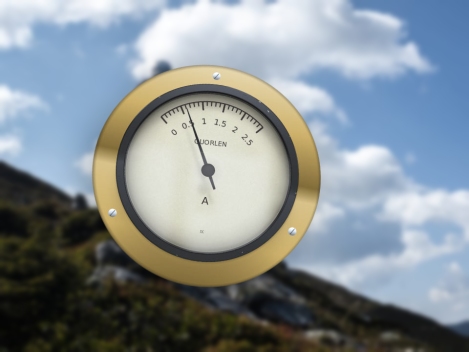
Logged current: 0.6; A
